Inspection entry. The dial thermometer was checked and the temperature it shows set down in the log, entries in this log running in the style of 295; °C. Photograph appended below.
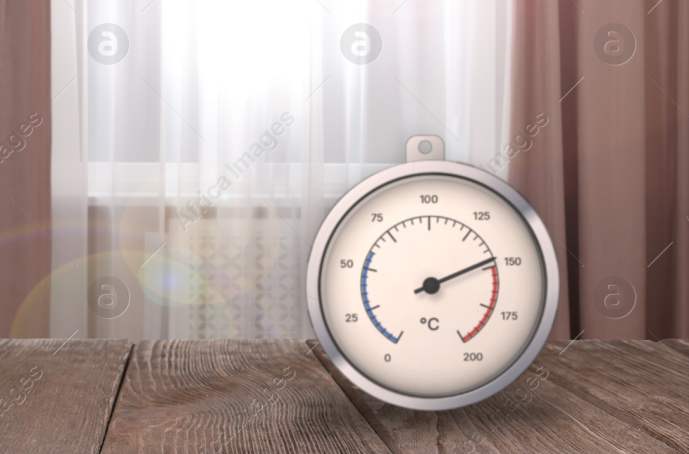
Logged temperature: 145; °C
